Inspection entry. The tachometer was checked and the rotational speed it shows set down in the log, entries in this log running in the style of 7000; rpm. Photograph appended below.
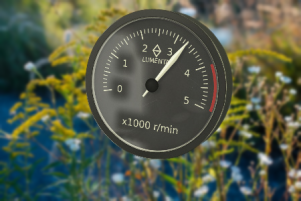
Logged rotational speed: 3300; rpm
